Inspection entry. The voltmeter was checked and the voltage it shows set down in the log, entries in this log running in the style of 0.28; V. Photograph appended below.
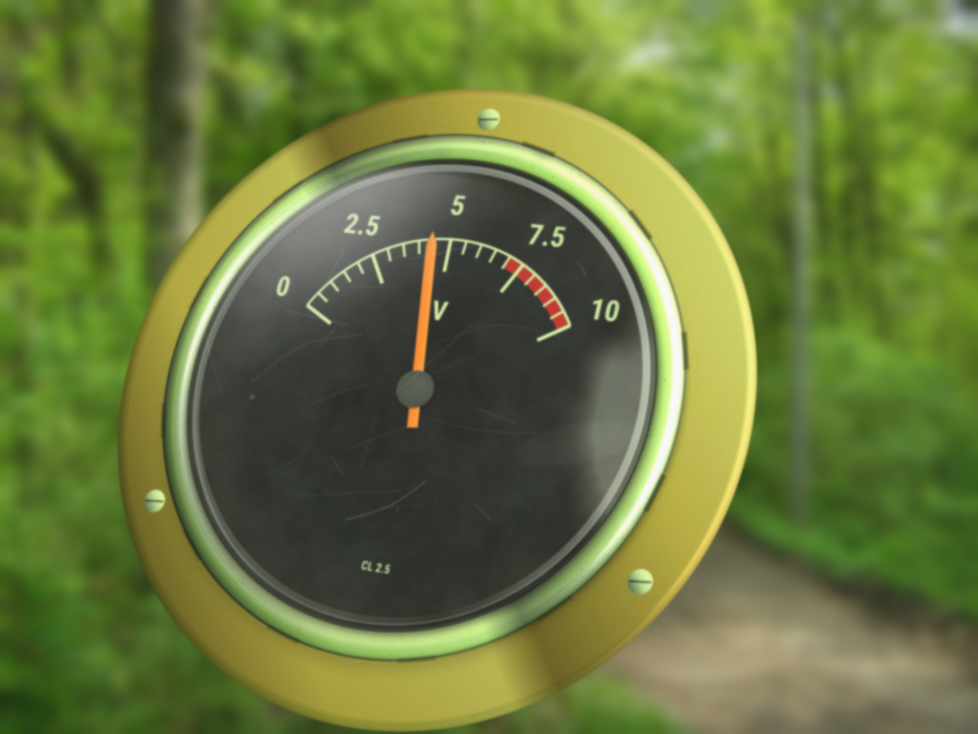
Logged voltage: 4.5; V
